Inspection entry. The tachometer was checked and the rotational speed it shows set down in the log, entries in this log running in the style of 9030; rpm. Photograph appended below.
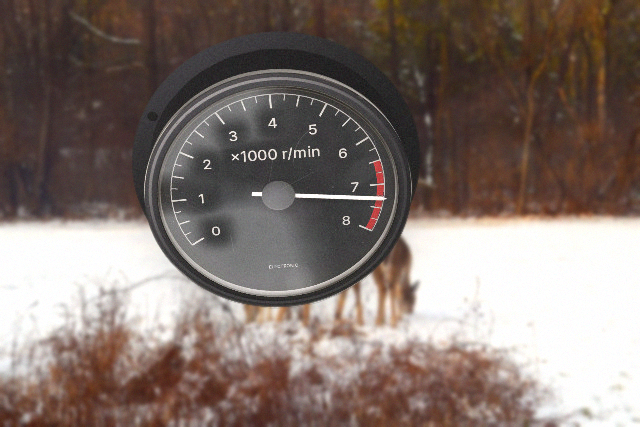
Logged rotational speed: 7250; rpm
